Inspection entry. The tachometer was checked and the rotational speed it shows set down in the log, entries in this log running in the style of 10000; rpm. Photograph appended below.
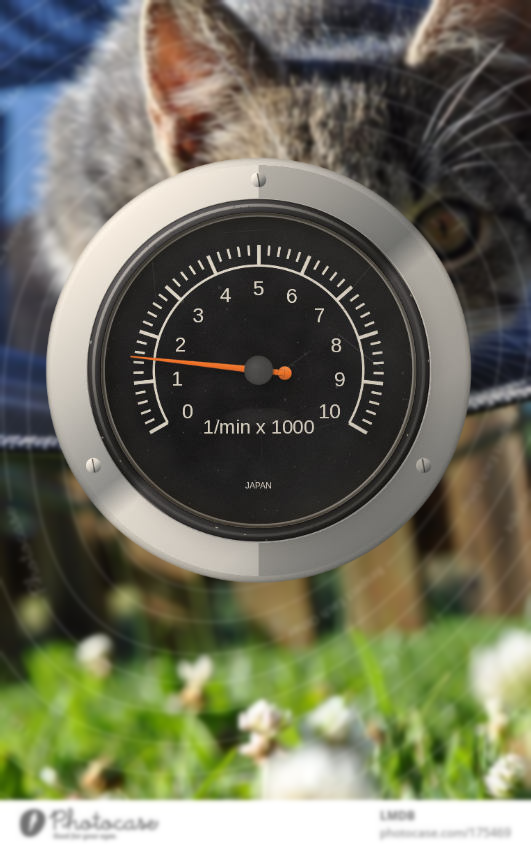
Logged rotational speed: 1500; rpm
